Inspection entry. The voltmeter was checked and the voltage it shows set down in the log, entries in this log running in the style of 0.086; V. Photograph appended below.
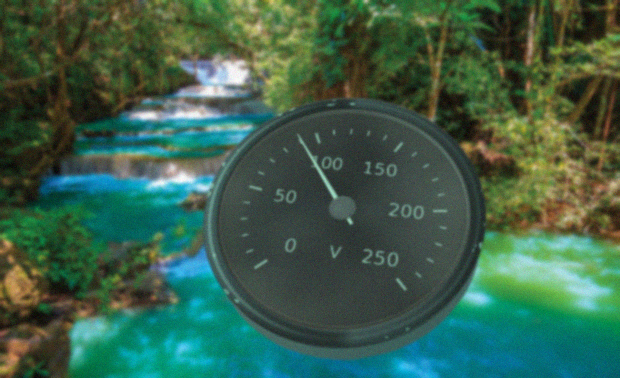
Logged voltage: 90; V
